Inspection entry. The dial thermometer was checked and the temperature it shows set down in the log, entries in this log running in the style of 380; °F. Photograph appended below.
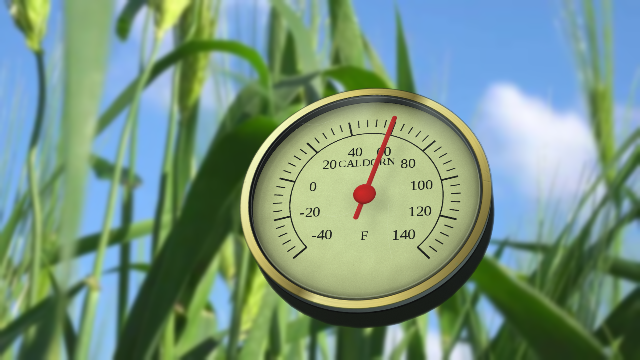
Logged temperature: 60; °F
